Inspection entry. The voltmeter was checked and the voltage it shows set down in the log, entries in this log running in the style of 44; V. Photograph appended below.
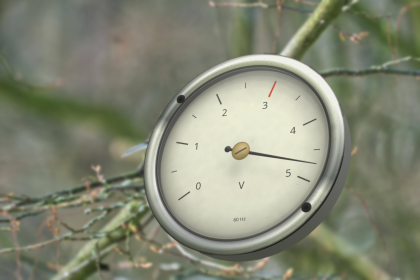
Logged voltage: 4.75; V
